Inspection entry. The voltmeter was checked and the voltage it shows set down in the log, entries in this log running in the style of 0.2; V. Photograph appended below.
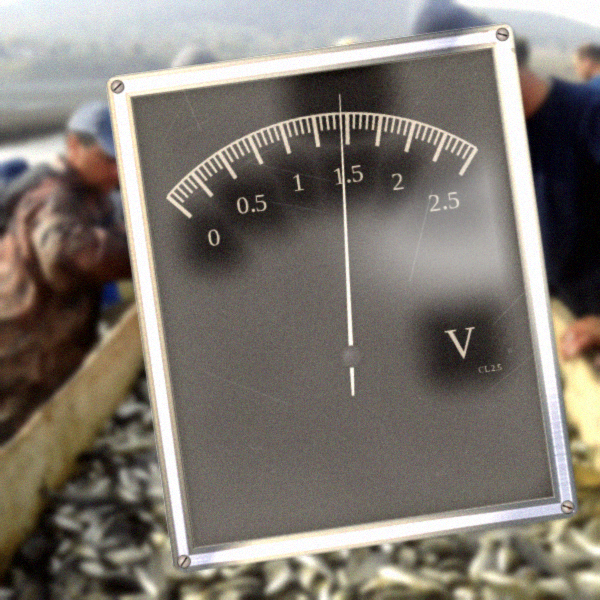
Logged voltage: 1.45; V
